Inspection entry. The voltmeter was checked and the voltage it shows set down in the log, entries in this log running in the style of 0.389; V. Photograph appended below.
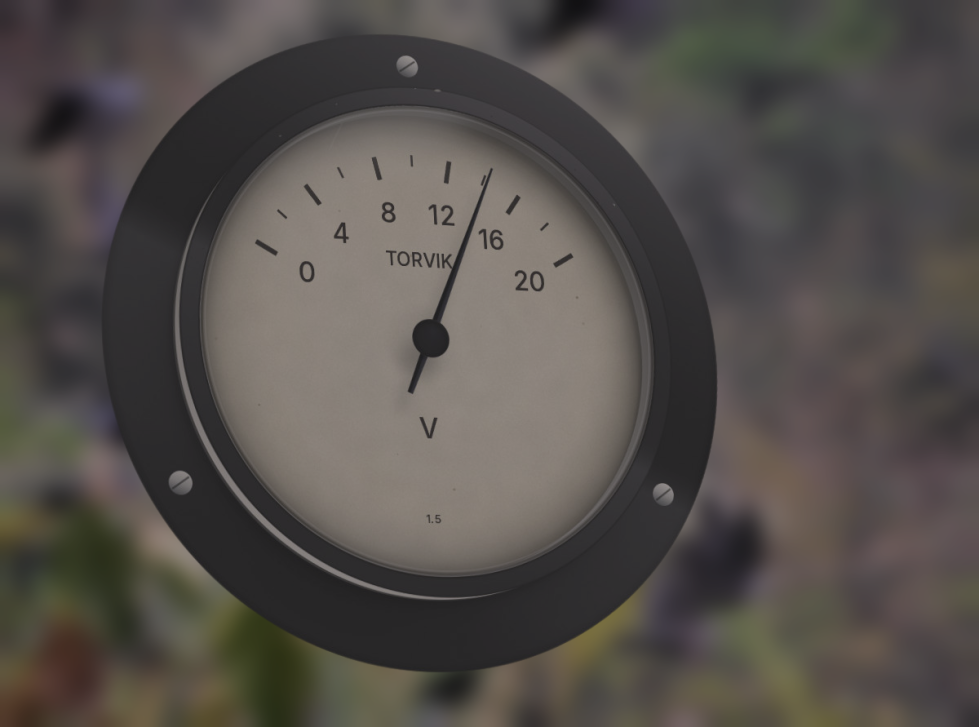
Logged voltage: 14; V
